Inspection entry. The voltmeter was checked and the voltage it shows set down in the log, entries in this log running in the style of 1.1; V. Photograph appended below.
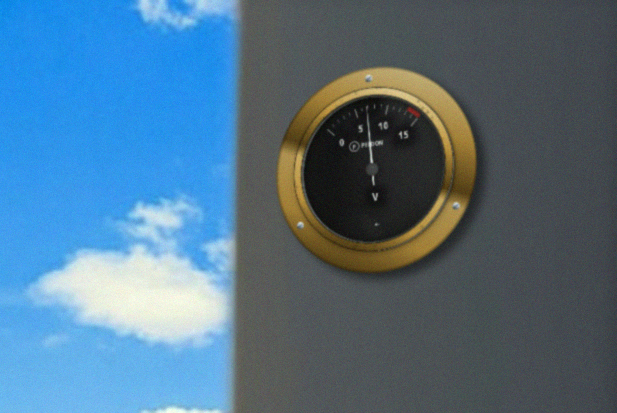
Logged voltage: 7; V
